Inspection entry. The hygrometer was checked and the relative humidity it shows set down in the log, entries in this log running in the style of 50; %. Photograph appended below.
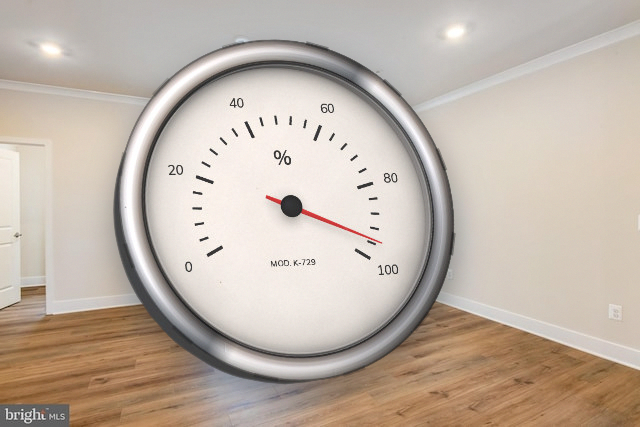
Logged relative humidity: 96; %
